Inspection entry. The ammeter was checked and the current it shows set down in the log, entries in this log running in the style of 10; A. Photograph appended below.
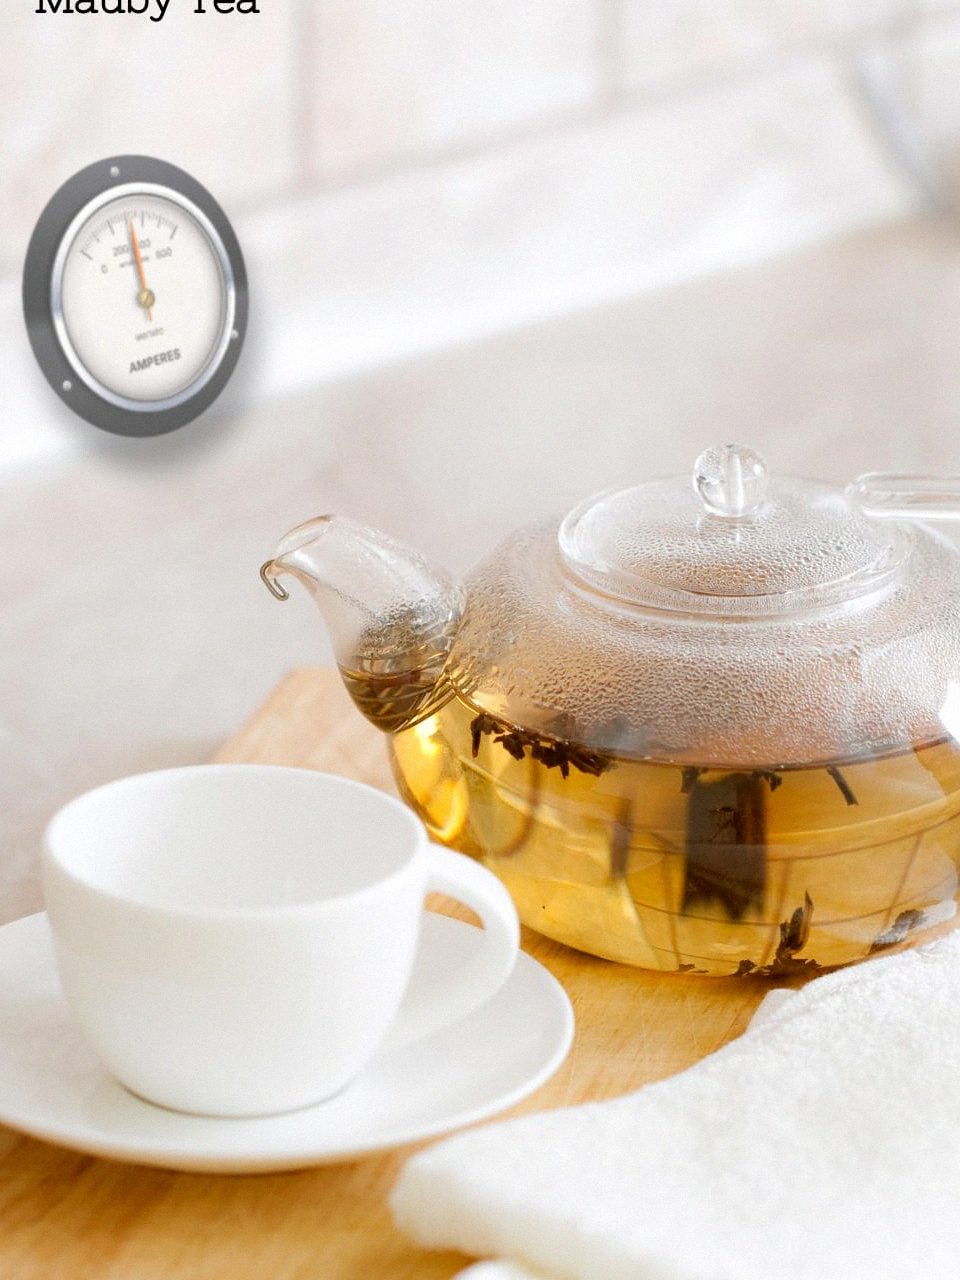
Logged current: 300; A
